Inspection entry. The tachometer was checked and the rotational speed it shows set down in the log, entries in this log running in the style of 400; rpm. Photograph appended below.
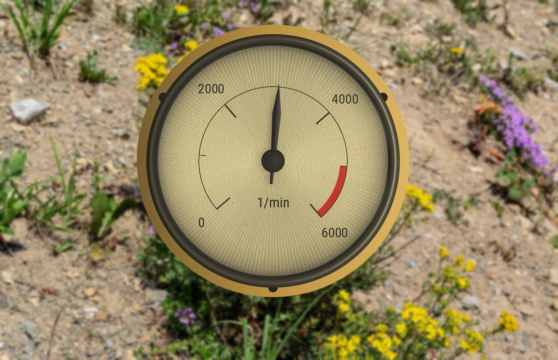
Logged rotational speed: 3000; rpm
